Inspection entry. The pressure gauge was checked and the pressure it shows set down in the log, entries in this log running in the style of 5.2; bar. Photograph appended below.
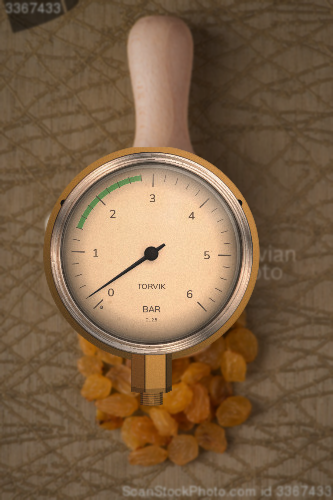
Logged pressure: 0.2; bar
